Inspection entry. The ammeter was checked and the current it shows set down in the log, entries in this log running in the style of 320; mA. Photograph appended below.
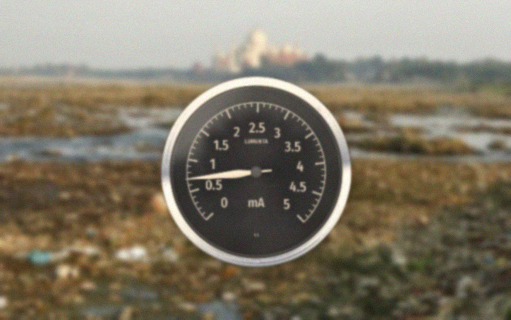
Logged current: 0.7; mA
